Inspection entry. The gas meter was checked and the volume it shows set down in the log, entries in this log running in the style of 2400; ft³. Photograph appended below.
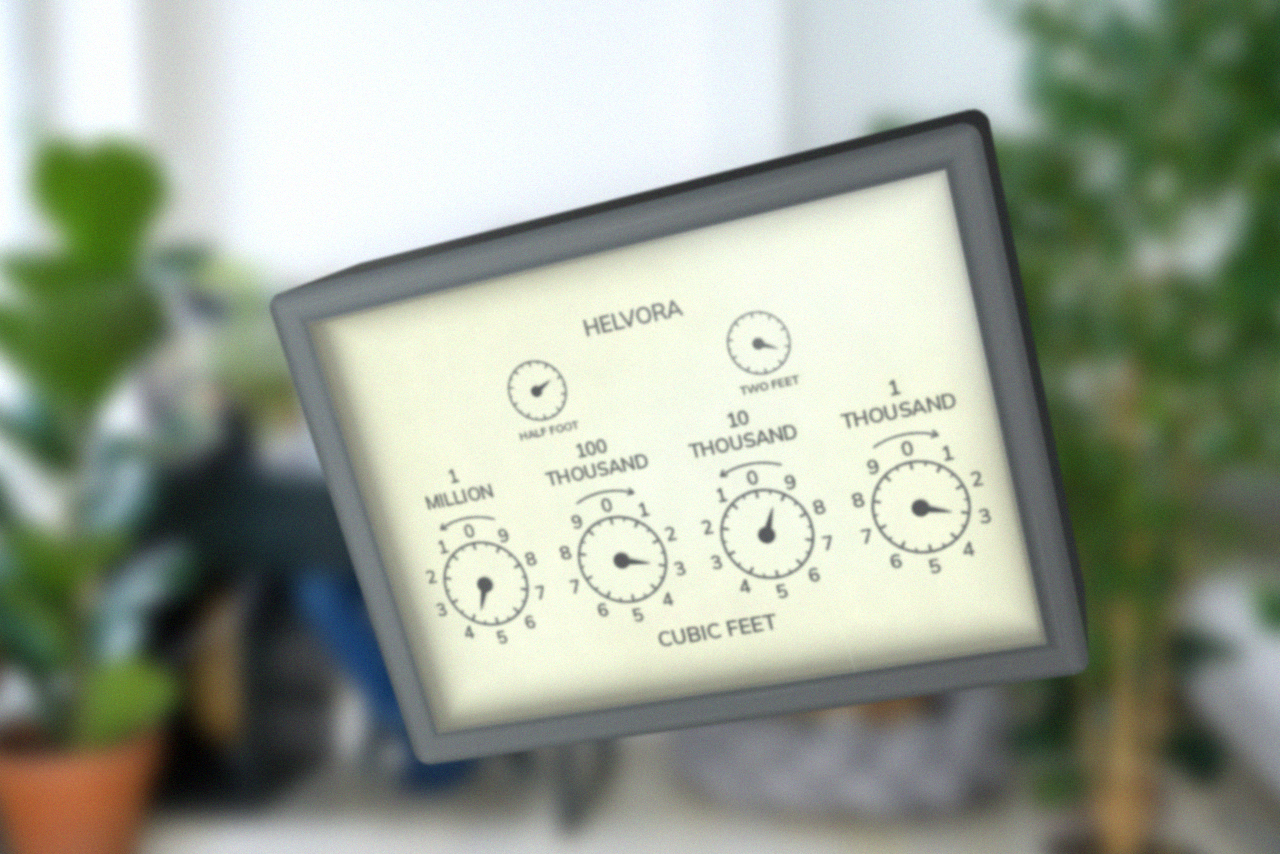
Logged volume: 429300; ft³
